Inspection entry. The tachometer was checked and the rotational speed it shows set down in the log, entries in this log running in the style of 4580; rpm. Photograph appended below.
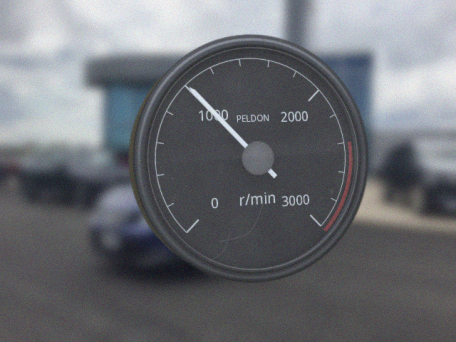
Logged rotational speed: 1000; rpm
